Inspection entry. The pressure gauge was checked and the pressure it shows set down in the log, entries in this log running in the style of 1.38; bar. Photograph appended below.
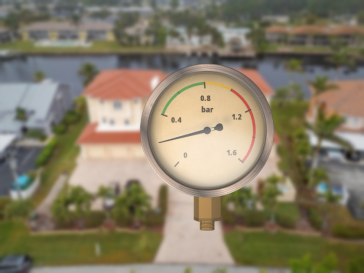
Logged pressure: 0.2; bar
